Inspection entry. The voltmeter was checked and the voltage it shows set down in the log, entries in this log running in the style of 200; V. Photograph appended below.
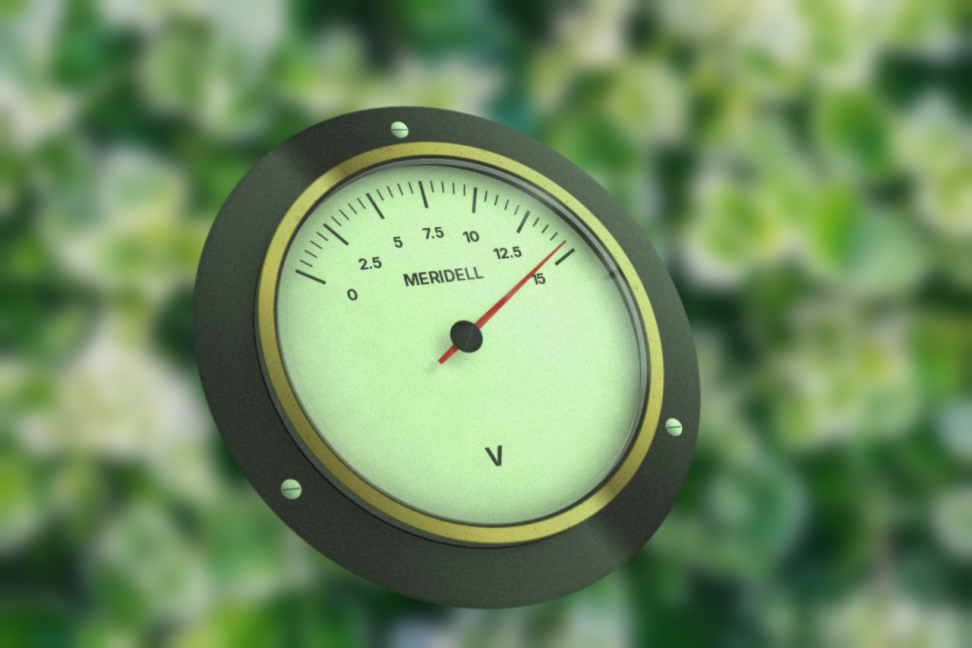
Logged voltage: 14.5; V
